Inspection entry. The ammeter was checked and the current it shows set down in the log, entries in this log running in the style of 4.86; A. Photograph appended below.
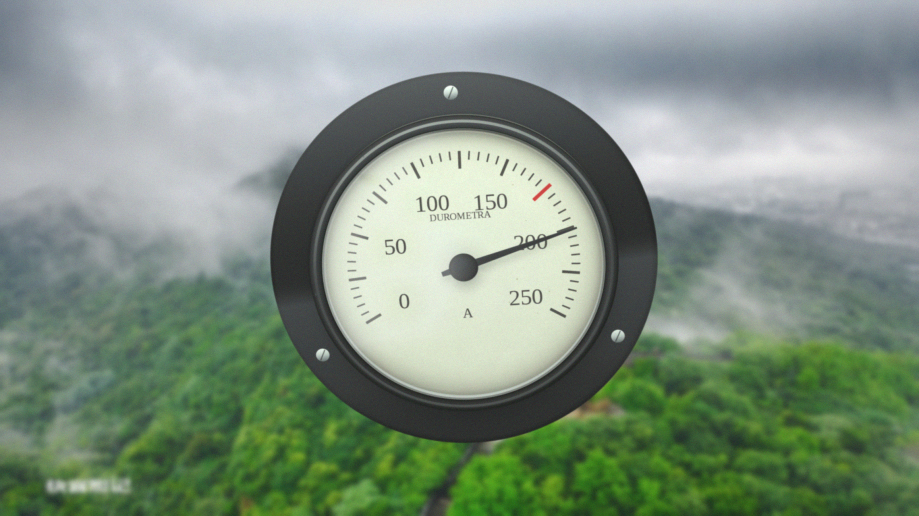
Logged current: 200; A
